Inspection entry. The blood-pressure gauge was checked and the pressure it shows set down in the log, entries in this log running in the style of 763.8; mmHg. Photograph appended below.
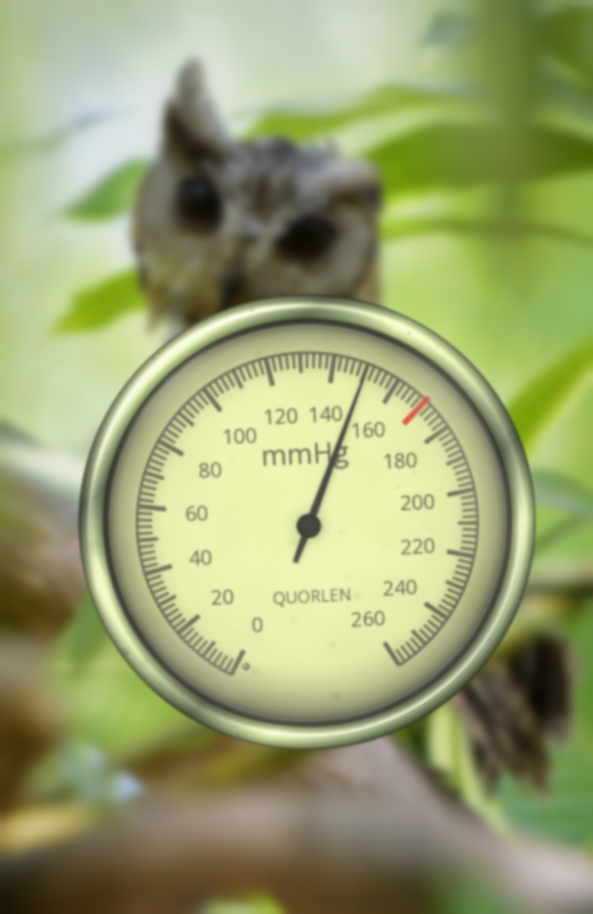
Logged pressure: 150; mmHg
